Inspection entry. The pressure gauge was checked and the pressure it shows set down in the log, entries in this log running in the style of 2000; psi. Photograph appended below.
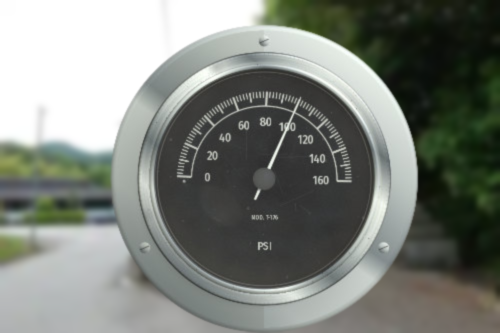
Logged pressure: 100; psi
